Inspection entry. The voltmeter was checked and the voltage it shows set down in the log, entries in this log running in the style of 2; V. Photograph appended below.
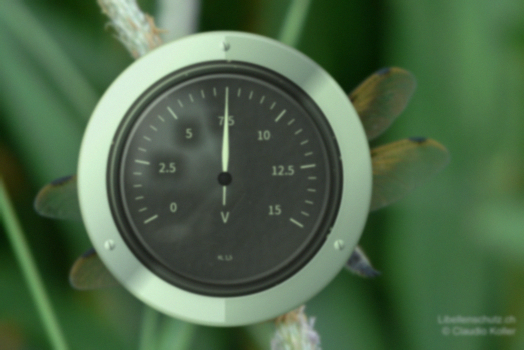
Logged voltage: 7.5; V
